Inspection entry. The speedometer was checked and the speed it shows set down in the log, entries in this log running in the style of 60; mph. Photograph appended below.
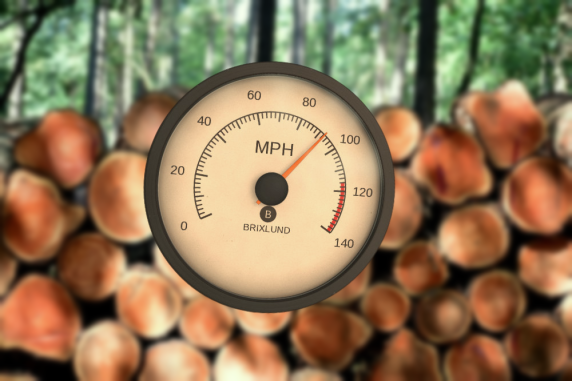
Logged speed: 92; mph
